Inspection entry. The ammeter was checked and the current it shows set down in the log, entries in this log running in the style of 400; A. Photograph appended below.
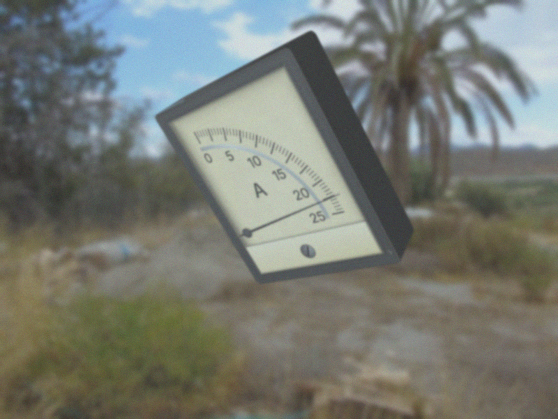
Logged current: 22.5; A
